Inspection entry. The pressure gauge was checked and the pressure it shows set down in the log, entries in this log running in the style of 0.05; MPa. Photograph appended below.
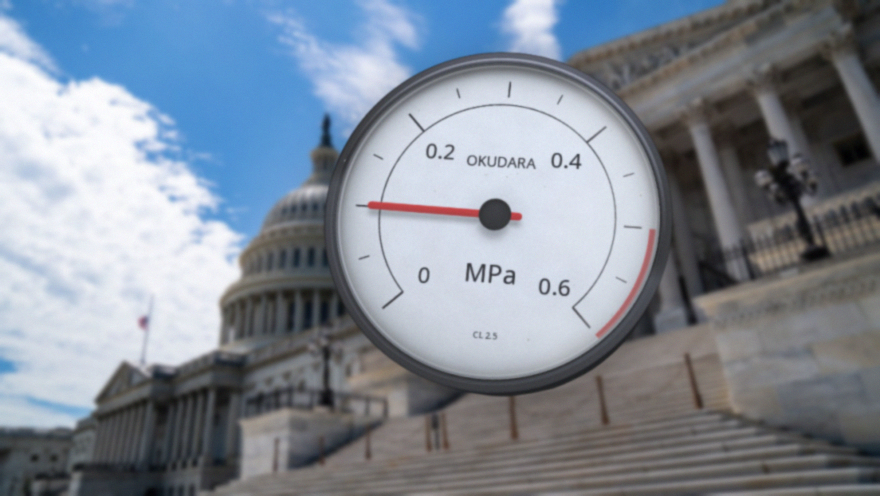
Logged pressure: 0.1; MPa
